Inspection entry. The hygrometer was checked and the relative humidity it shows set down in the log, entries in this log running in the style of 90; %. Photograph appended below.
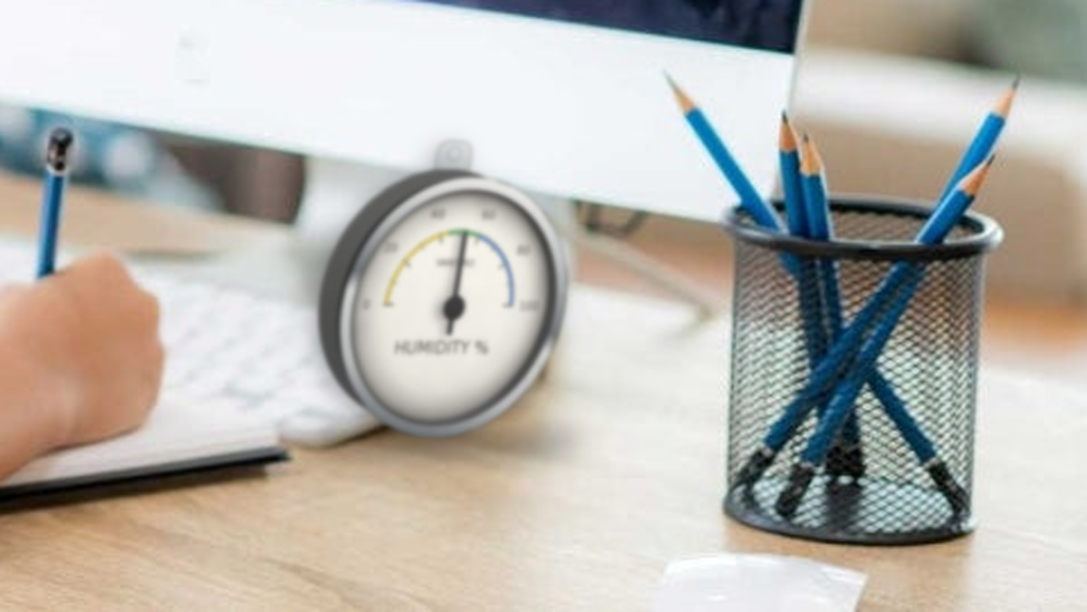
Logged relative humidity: 50; %
